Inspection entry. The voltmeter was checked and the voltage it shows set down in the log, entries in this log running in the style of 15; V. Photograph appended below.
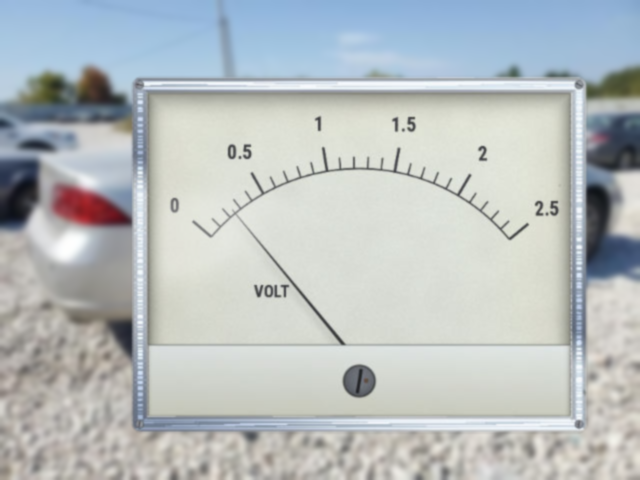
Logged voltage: 0.25; V
